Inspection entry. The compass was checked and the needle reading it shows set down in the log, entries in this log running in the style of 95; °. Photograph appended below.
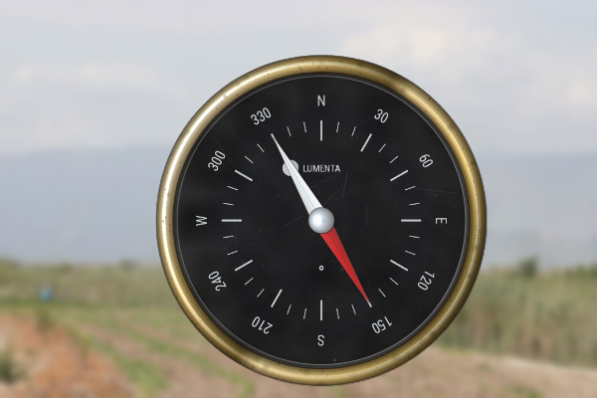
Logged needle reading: 150; °
